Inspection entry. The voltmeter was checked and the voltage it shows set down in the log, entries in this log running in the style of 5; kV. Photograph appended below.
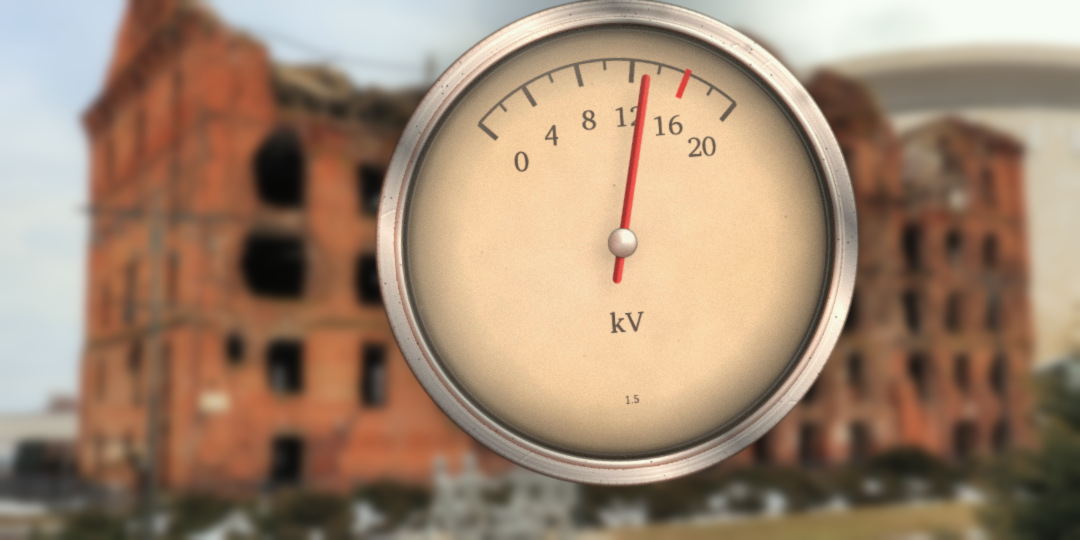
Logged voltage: 13; kV
